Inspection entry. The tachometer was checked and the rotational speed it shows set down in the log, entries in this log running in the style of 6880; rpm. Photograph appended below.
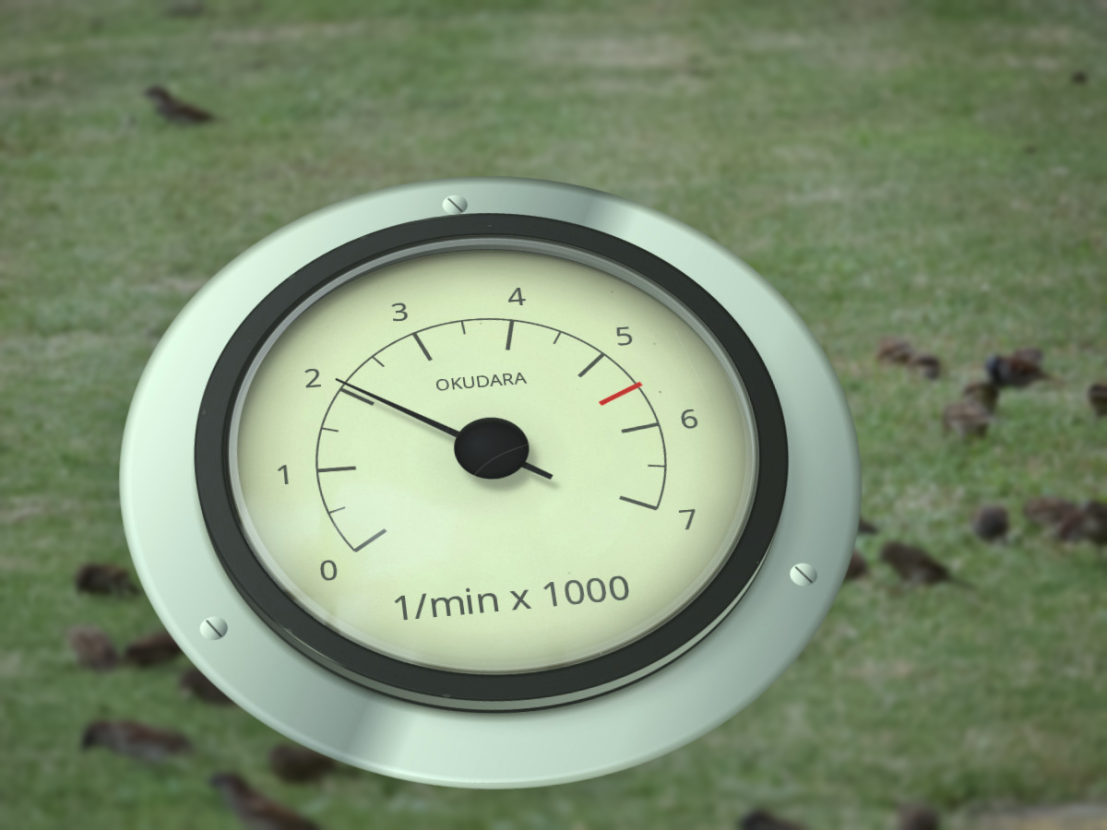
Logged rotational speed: 2000; rpm
